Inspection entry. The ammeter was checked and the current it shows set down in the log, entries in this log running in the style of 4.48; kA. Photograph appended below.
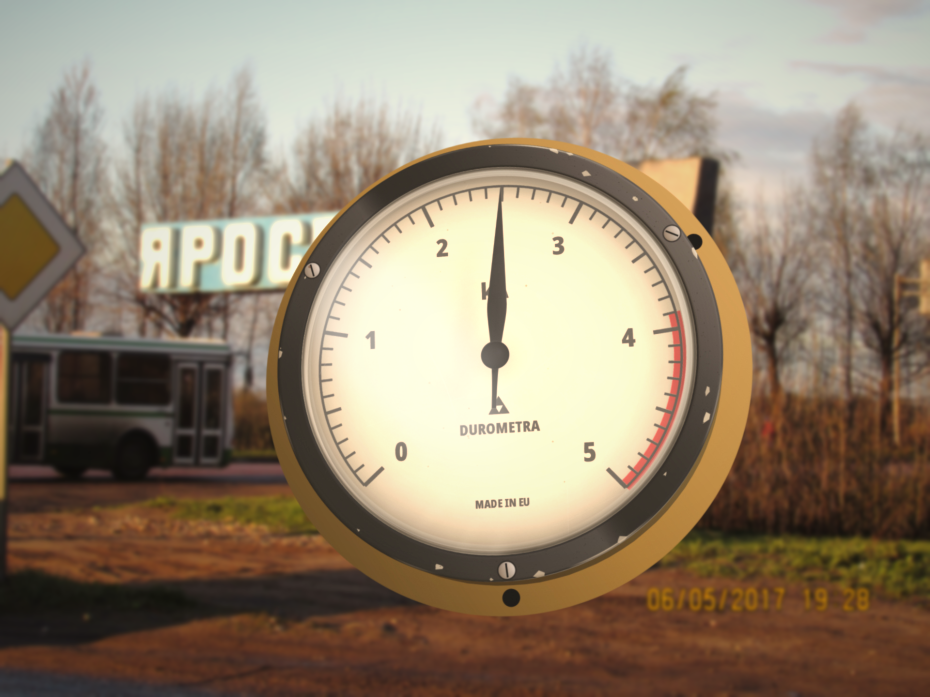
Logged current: 2.5; kA
